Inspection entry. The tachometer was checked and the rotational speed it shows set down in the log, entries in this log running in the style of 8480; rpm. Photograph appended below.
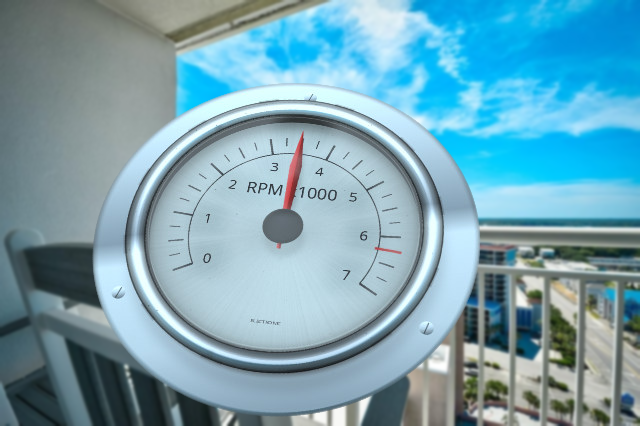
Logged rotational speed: 3500; rpm
